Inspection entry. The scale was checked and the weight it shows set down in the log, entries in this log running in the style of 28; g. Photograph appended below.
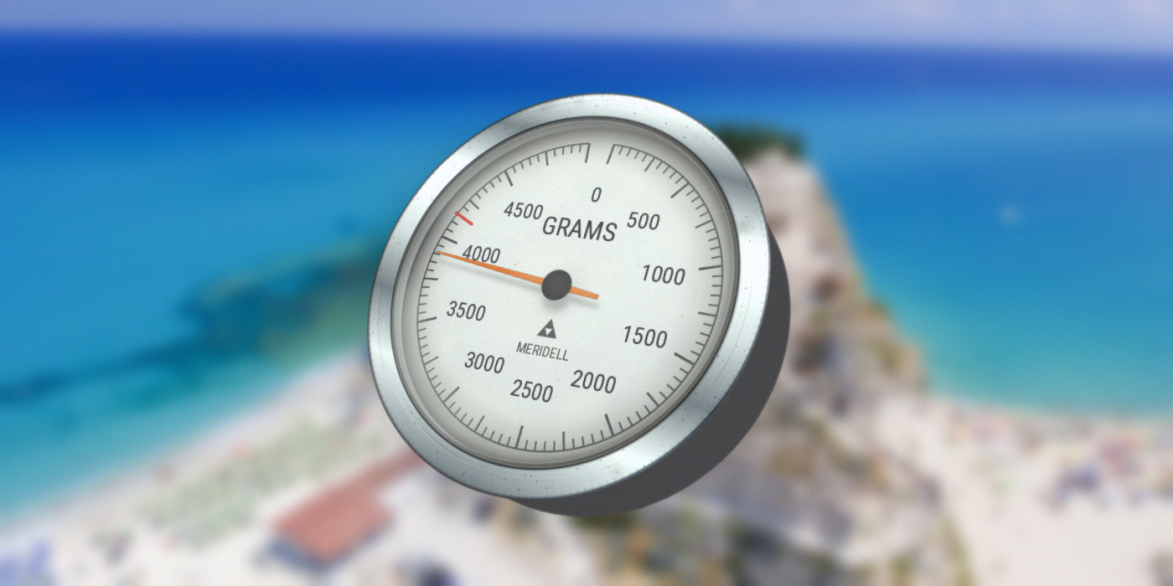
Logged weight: 3900; g
